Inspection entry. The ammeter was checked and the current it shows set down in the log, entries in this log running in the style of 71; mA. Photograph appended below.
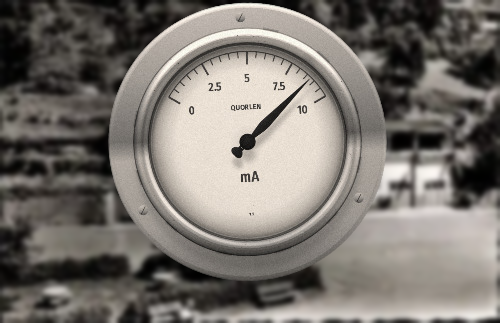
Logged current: 8.75; mA
